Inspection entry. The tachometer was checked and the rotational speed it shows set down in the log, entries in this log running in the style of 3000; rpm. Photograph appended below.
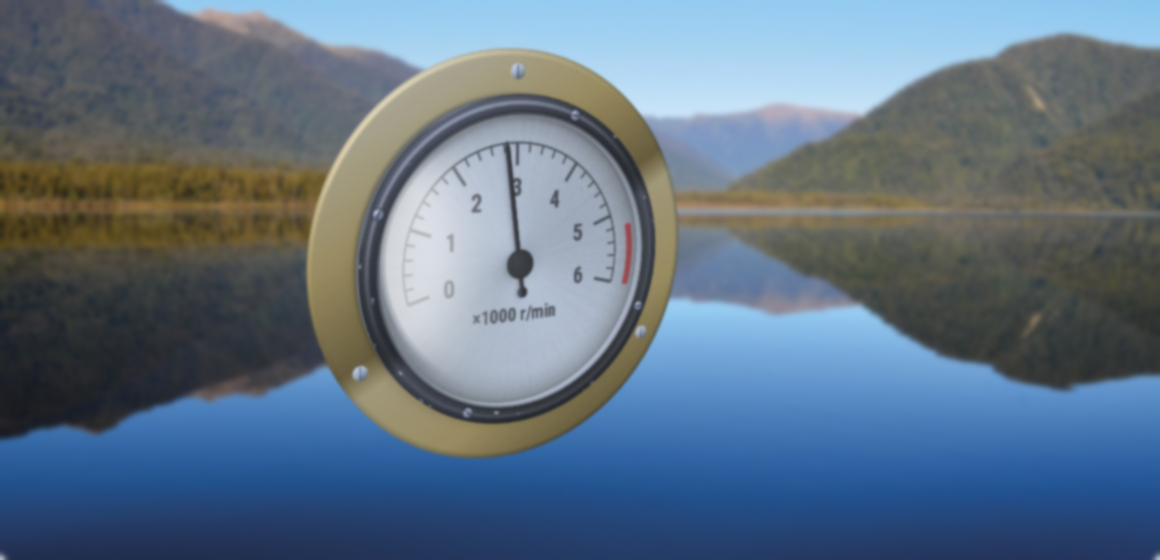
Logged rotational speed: 2800; rpm
